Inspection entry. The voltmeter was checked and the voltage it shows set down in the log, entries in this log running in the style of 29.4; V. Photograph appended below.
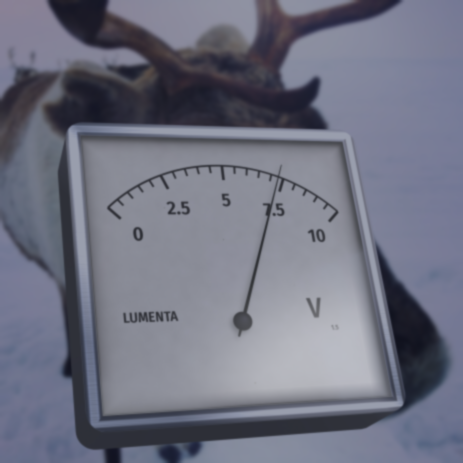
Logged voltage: 7.25; V
